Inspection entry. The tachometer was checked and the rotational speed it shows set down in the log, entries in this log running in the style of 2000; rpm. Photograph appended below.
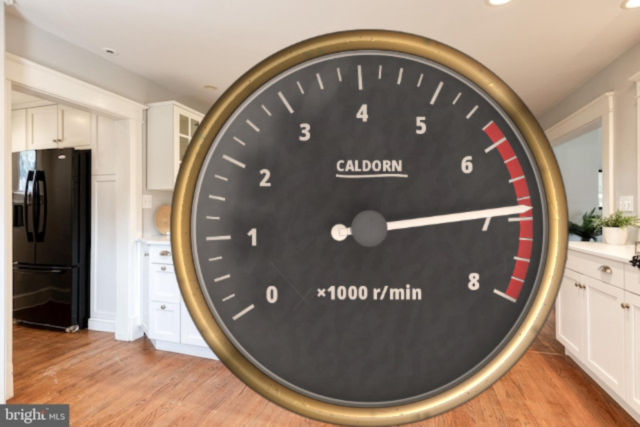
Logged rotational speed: 6875; rpm
